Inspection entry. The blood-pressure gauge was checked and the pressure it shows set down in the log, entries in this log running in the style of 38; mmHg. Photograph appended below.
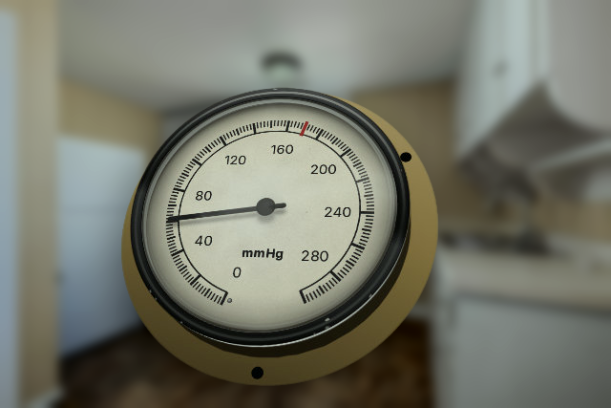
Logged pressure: 60; mmHg
